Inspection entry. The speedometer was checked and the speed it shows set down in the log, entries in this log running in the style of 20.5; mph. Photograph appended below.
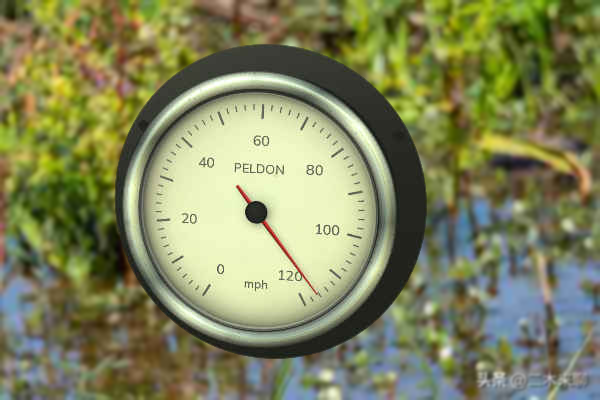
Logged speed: 116; mph
